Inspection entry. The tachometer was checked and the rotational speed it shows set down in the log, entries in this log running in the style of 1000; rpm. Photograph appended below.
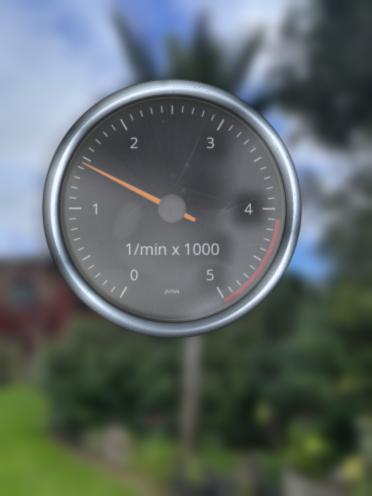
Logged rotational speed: 1450; rpm
